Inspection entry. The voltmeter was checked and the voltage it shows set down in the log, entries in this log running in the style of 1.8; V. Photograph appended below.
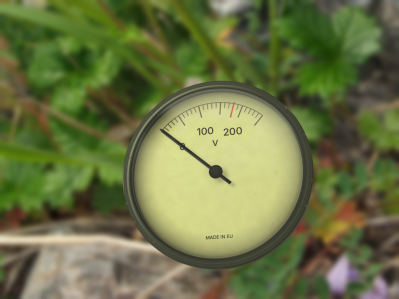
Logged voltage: 0; V
